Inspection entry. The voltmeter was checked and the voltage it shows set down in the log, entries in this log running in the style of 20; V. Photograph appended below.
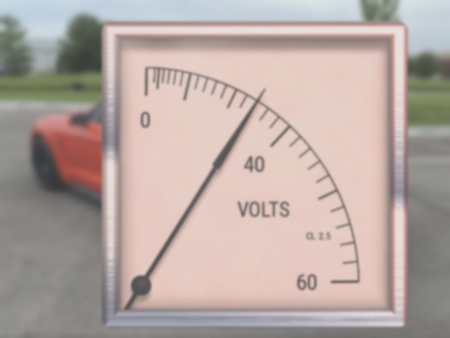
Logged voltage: 34; V
